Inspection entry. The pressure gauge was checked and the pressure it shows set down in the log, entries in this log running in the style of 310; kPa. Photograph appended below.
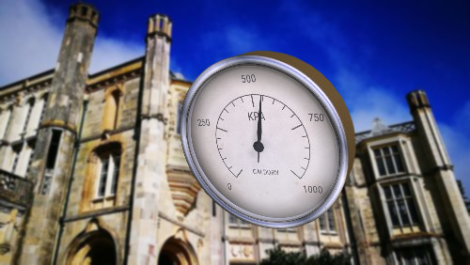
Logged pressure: 550; kPa
